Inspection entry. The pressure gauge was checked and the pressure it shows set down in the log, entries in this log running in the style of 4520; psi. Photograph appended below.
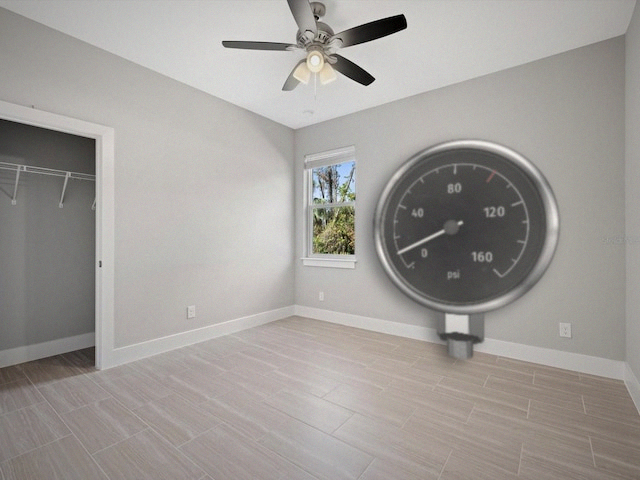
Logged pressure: 10; psi
